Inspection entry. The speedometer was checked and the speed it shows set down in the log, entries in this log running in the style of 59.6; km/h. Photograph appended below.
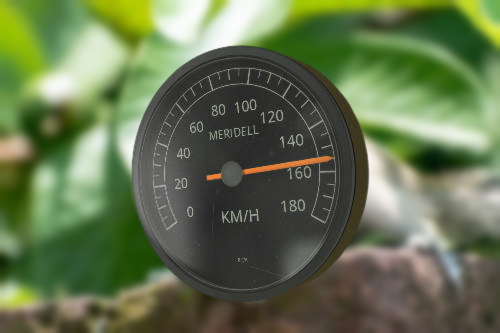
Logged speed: 155; km/h
